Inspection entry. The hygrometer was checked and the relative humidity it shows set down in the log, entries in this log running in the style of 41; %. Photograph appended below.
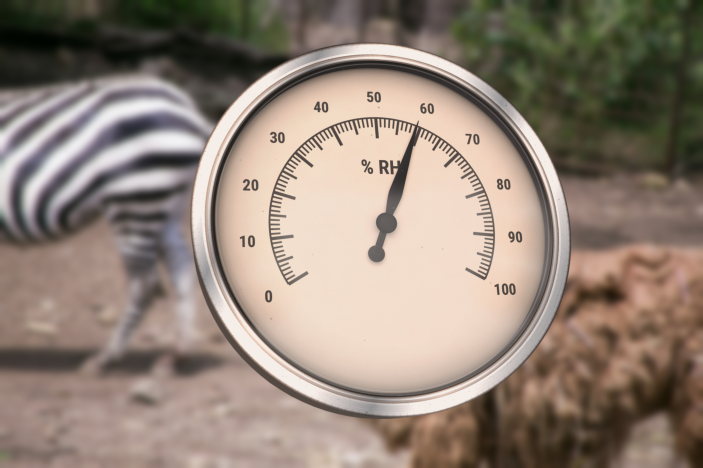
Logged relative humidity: 59; %
